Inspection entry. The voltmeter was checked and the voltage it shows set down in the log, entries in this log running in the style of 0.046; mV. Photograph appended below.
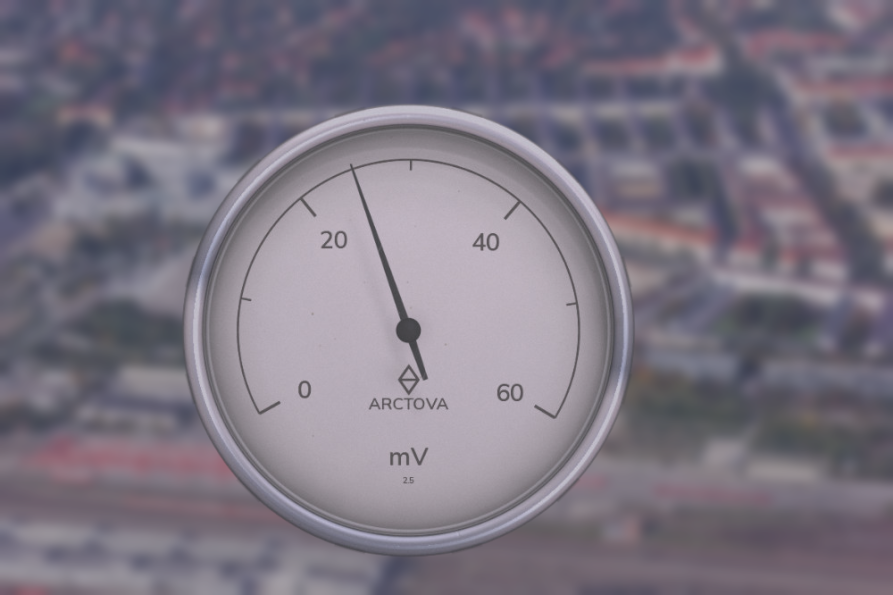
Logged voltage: 25; mV
